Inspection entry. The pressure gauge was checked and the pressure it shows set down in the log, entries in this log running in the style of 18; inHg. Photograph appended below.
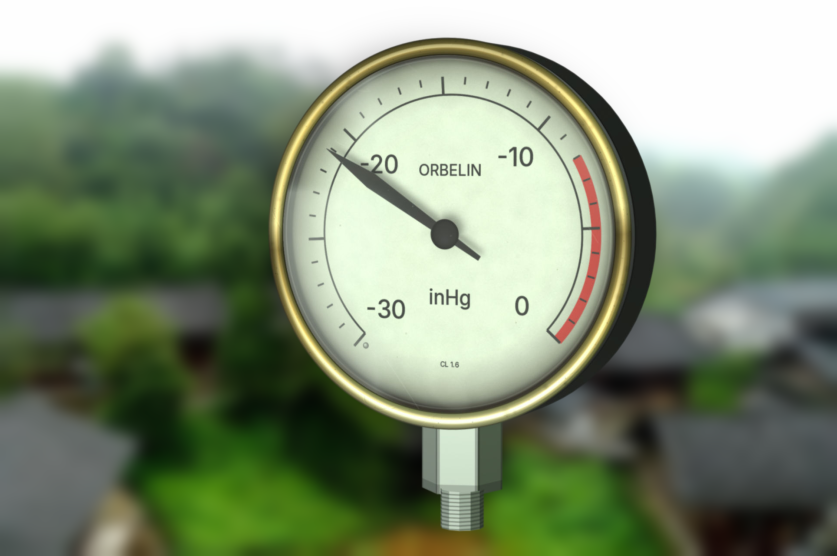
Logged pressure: -21; inHg
